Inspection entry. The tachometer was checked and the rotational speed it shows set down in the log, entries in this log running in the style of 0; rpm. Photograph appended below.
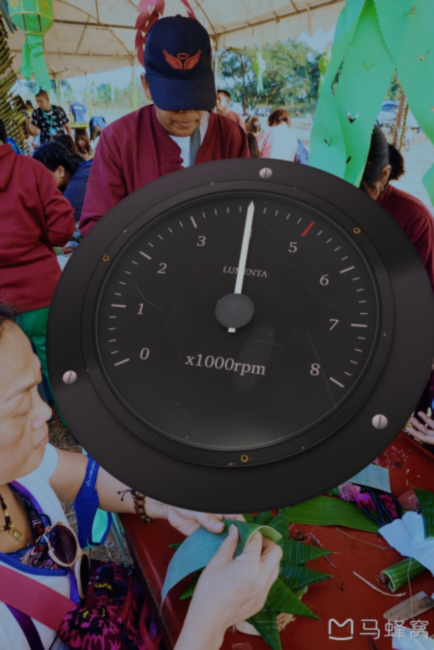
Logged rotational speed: 4000; rpm
